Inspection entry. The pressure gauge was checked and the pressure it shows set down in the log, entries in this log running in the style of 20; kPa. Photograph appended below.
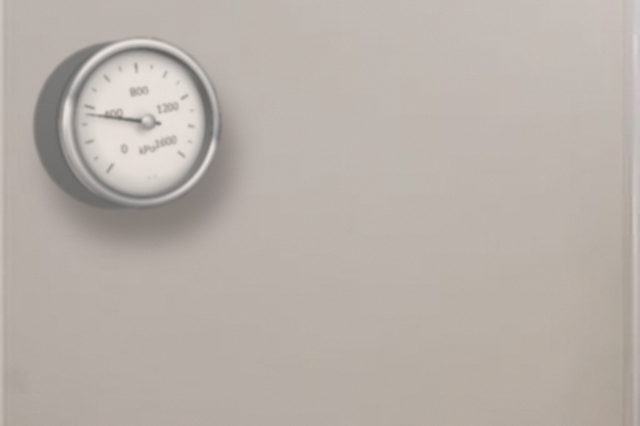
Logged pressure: 350; kPa
